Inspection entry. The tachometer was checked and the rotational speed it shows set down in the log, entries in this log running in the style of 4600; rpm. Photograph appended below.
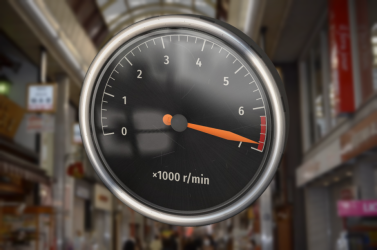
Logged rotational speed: 6800; rpm
